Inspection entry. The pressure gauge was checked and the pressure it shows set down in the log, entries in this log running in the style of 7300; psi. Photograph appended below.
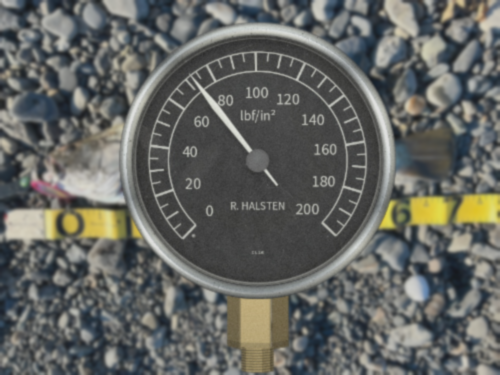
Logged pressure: 72.5; psi
